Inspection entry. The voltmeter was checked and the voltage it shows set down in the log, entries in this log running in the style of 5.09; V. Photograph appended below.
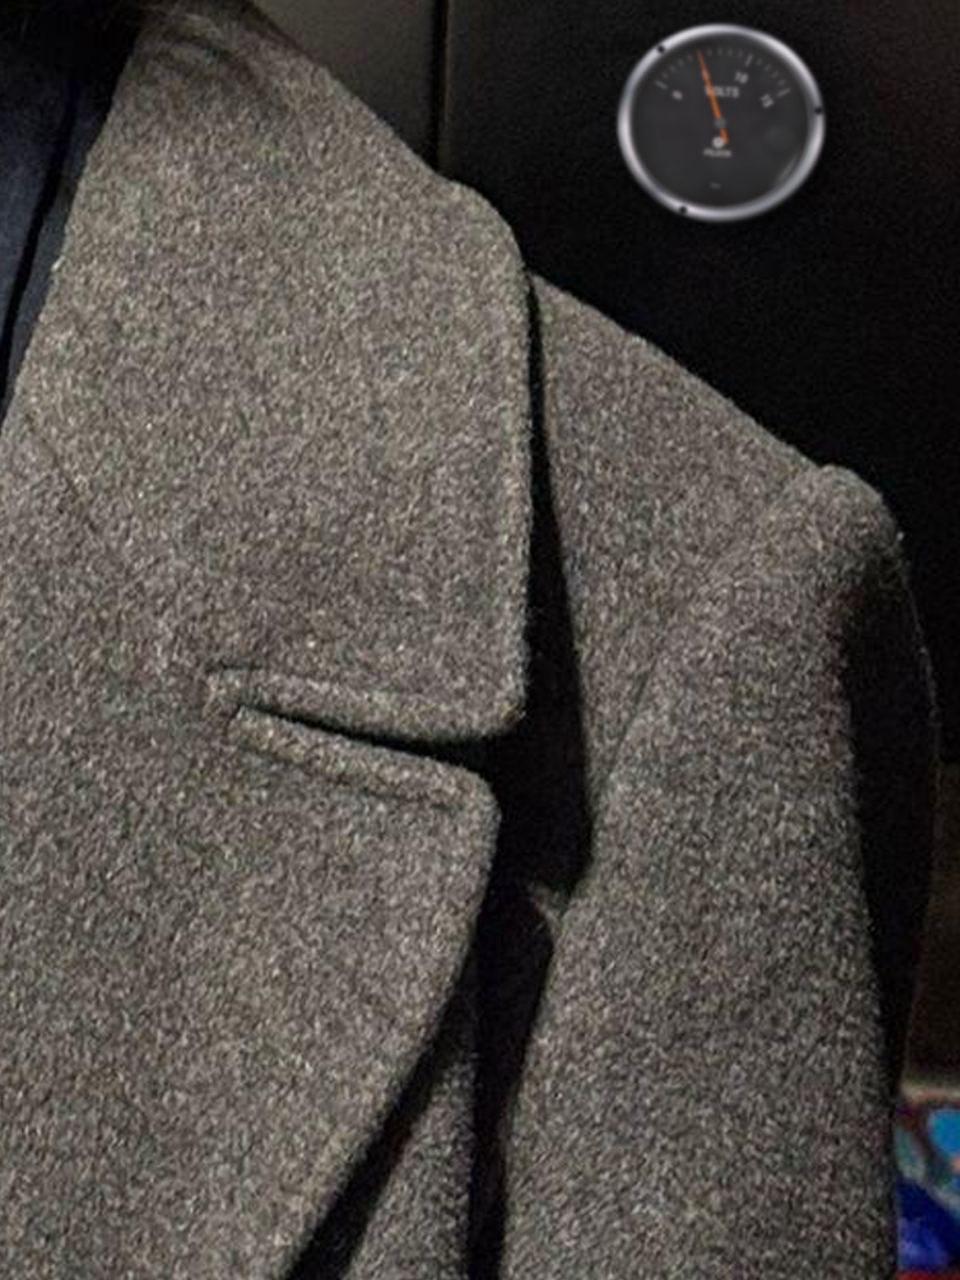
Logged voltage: 5; V
